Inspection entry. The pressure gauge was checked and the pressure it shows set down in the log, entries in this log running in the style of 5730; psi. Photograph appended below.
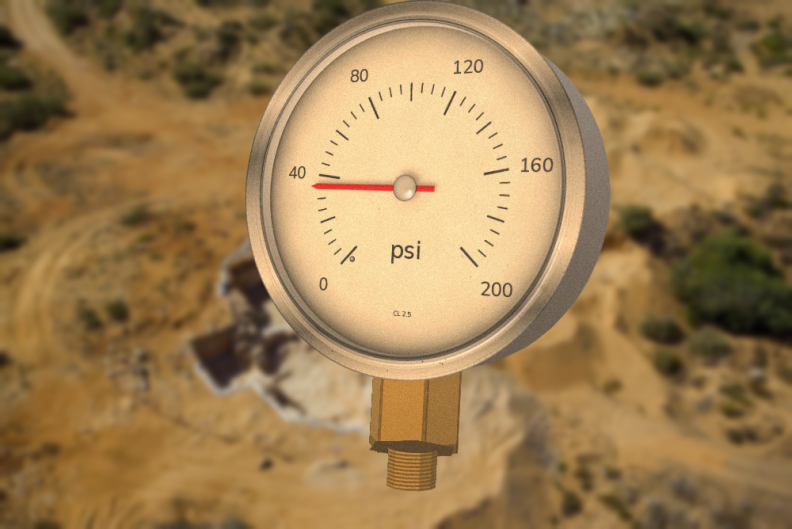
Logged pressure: 35; psi
